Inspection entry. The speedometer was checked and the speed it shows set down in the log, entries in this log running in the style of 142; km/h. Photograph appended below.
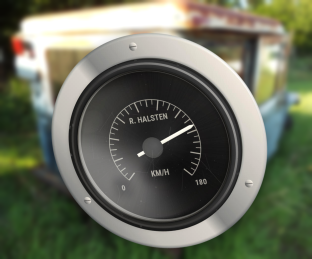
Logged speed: 135; km/h
